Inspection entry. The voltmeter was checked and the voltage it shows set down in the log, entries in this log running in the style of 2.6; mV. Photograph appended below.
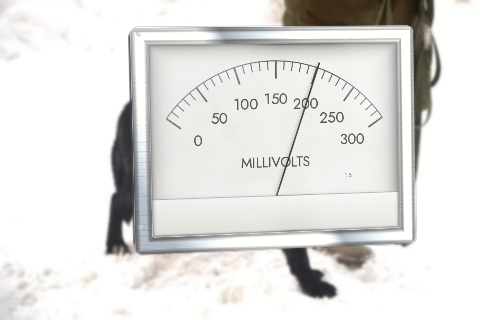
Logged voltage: 200; mV
